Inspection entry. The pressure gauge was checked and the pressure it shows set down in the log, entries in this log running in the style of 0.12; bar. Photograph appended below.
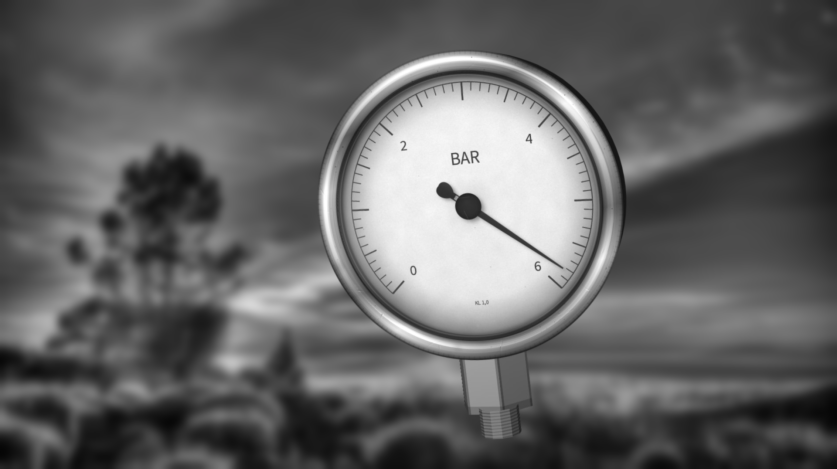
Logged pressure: 5.8; bar
